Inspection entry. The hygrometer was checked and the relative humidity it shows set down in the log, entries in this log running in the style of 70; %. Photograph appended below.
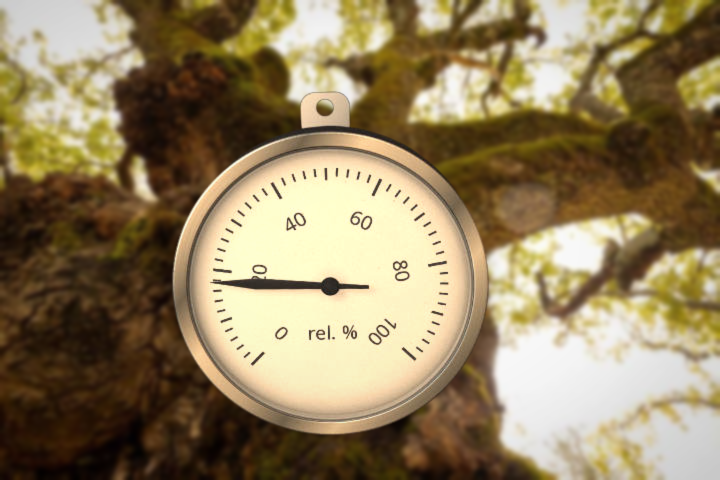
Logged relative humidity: 18; %
